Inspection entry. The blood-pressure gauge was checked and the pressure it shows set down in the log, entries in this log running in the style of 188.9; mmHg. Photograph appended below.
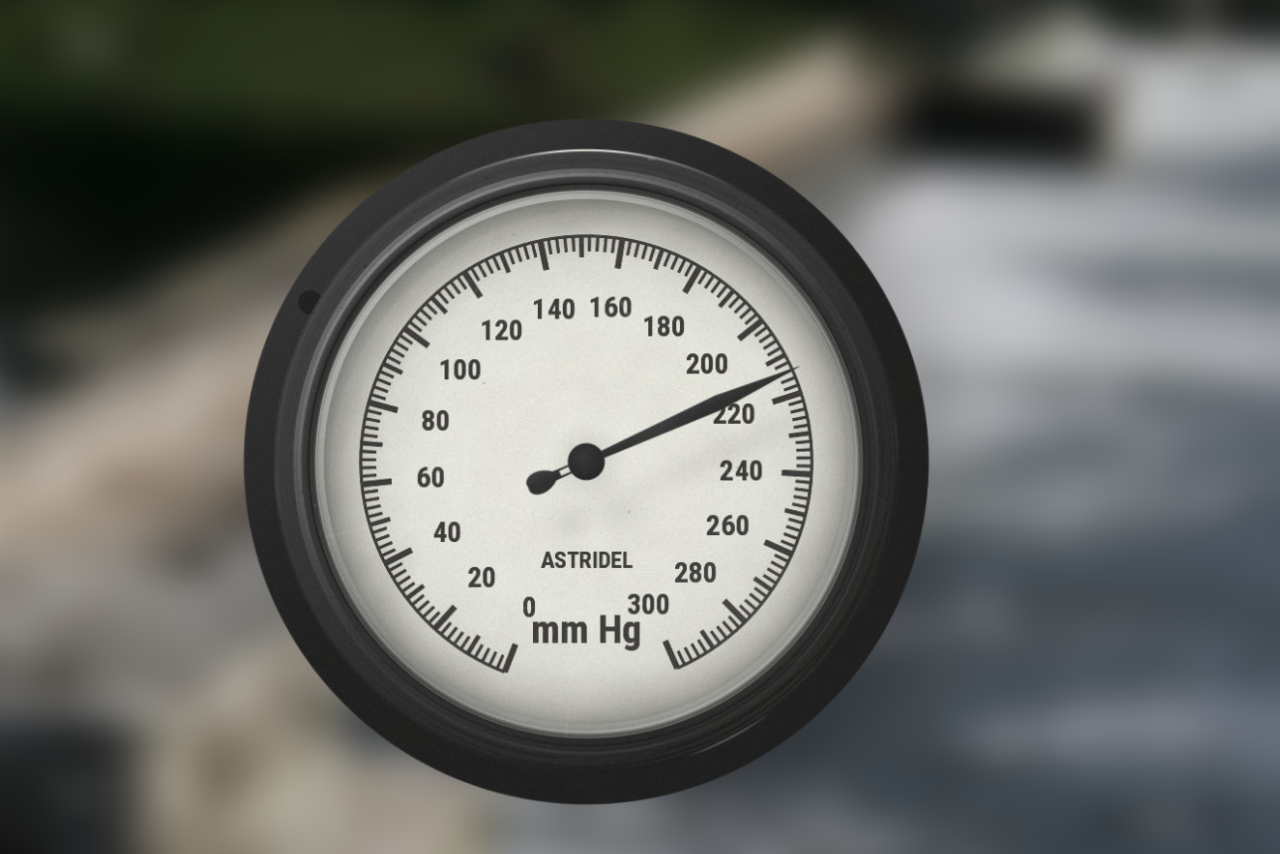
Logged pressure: 214; mmHg
